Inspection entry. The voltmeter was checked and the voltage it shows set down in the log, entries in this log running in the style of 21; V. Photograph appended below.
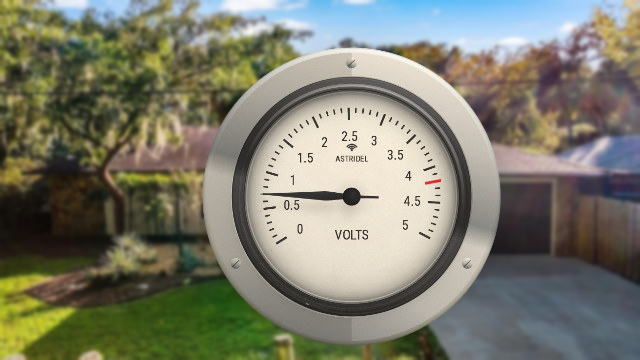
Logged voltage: 0.7; V
